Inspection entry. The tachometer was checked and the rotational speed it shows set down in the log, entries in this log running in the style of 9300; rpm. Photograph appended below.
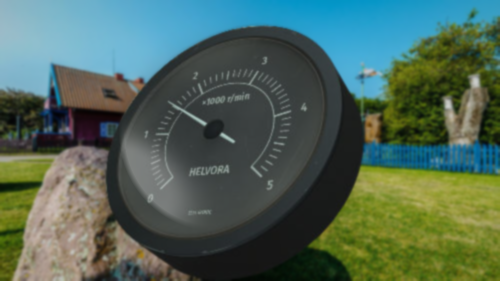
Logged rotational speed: 1500; rpm
